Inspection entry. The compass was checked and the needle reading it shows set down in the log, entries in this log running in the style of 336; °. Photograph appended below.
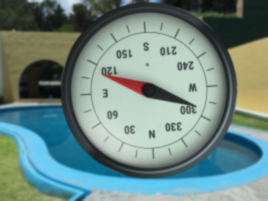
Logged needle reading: 112.5; °
